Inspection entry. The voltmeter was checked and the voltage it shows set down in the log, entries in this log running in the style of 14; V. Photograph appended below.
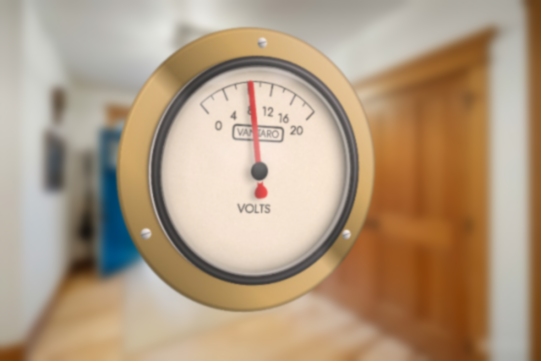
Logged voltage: 8; V
